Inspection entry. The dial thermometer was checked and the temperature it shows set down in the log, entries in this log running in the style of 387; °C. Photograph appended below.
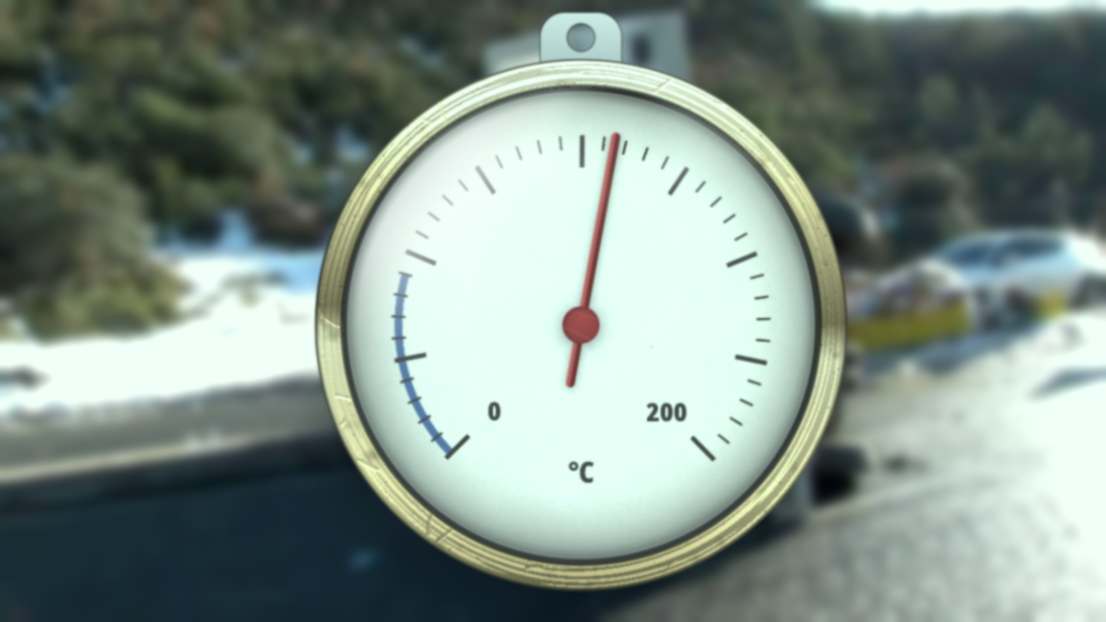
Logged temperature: 107.5; °C
